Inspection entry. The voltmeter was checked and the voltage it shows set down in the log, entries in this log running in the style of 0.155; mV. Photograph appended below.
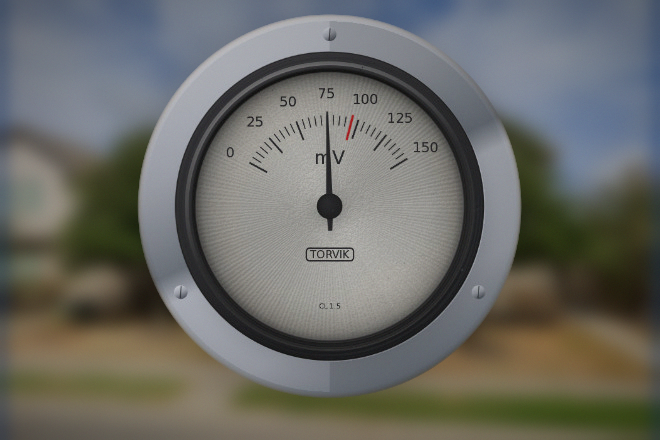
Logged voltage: 75; mV
